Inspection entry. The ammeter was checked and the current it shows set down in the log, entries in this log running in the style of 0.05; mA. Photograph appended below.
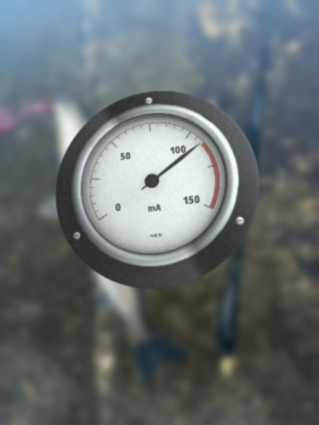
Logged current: 110; mA
